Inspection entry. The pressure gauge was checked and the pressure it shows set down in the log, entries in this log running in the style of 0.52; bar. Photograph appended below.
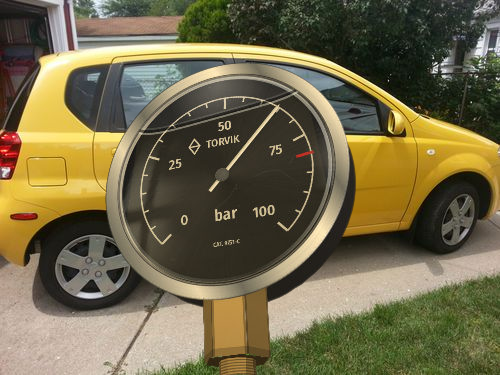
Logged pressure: 65; bar
